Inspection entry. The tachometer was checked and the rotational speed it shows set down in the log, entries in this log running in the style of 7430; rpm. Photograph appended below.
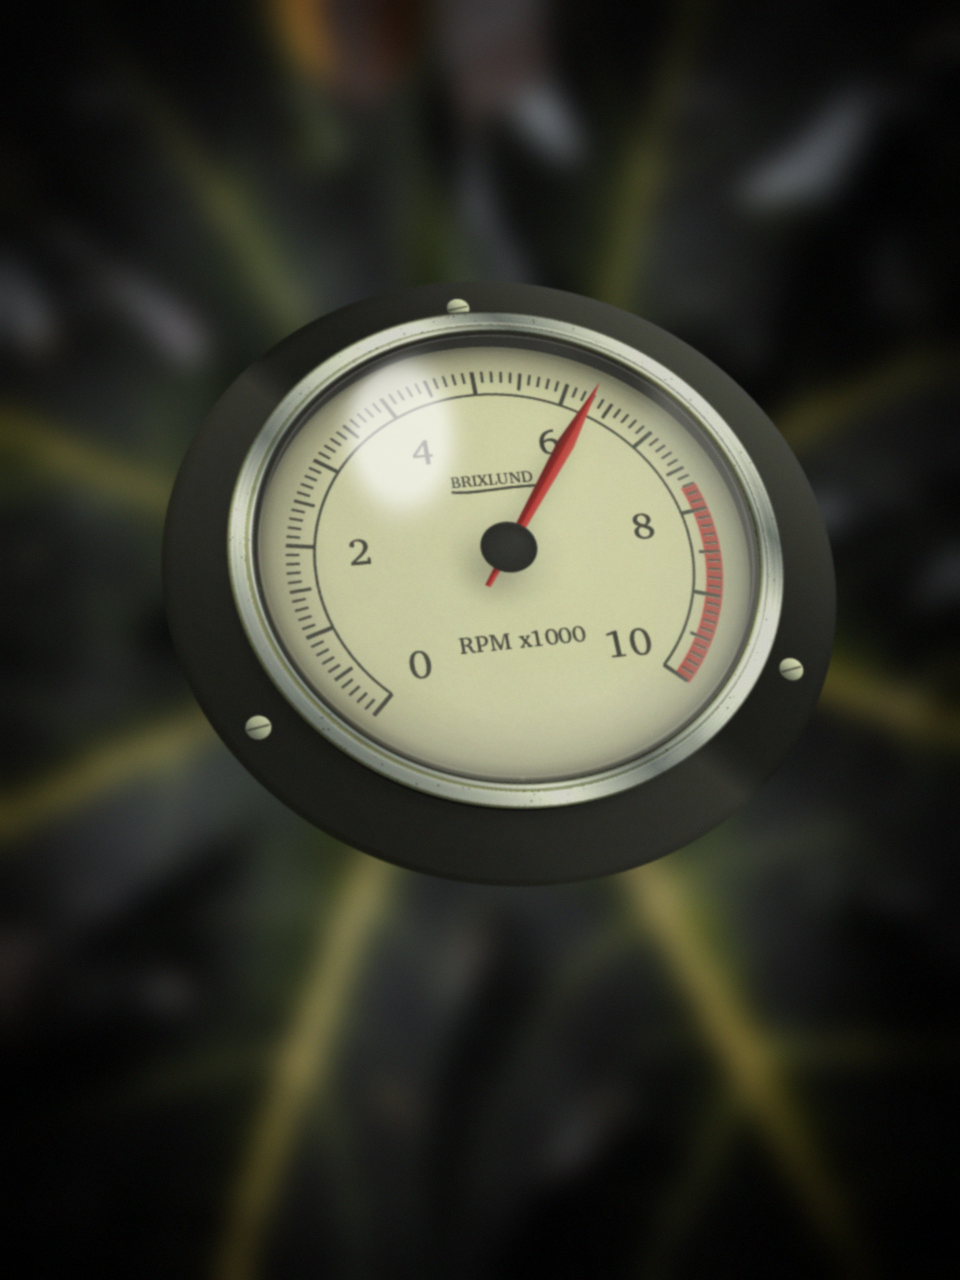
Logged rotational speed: 6300; rpm
